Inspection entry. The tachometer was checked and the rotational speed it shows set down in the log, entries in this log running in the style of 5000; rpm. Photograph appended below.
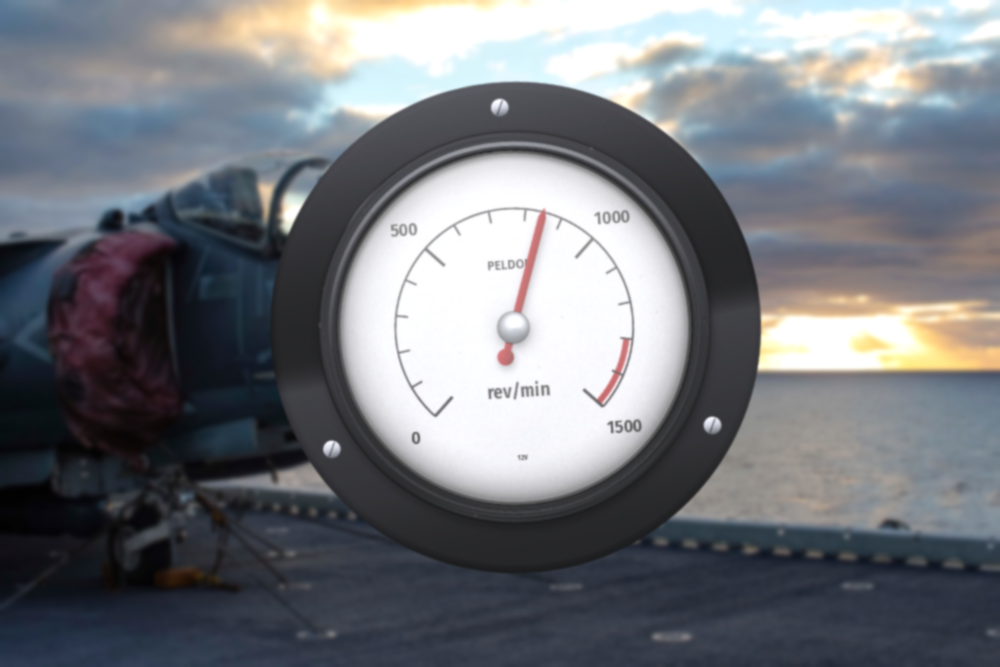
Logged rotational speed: 850; rpm
